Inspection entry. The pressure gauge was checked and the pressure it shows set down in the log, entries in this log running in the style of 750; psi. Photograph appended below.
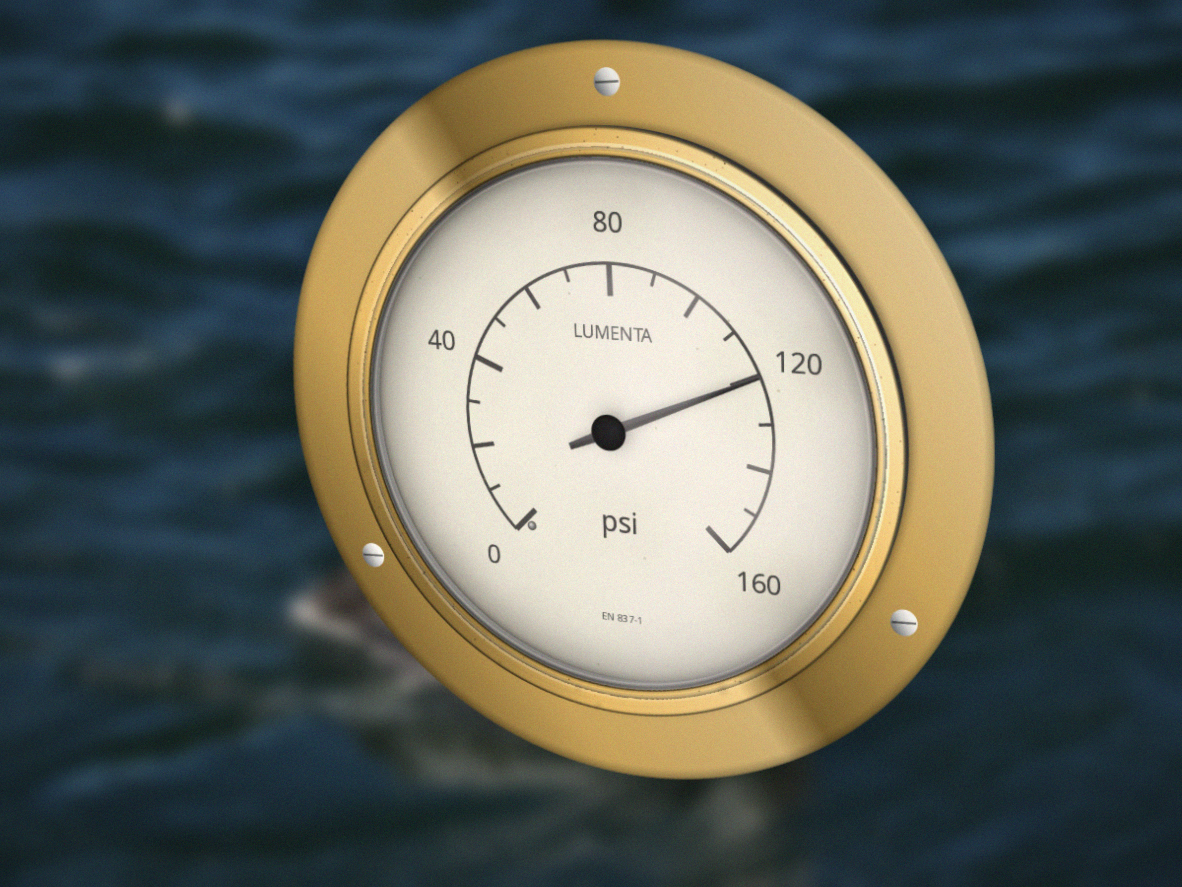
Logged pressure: 120; psi
